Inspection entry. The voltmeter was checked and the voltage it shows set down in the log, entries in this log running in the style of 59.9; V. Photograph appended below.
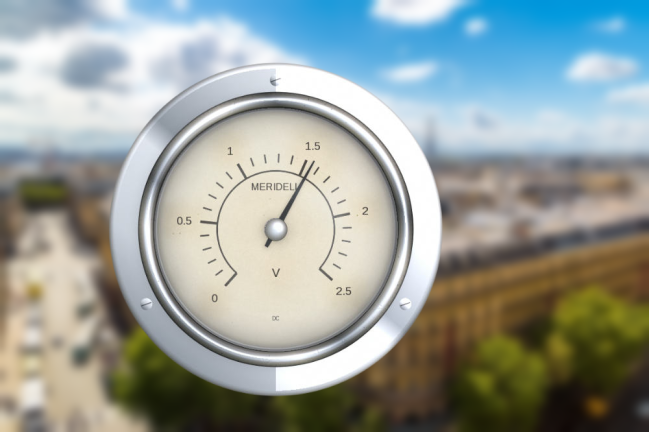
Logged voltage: 1.55; V
